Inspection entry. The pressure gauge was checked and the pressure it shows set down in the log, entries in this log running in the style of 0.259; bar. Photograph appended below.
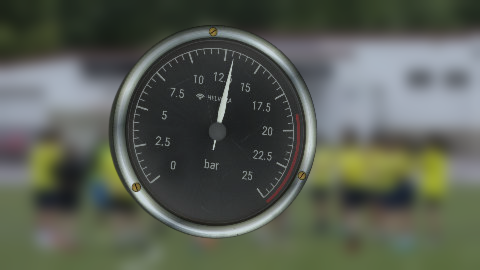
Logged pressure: 13; bar
